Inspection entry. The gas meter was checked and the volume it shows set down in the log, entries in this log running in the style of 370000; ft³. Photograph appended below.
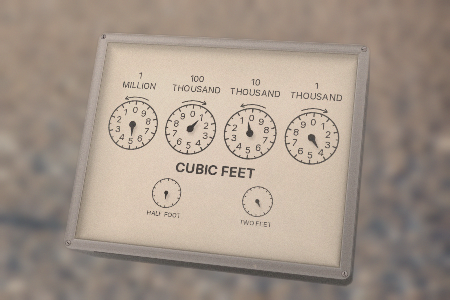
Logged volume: 510400; ft³
